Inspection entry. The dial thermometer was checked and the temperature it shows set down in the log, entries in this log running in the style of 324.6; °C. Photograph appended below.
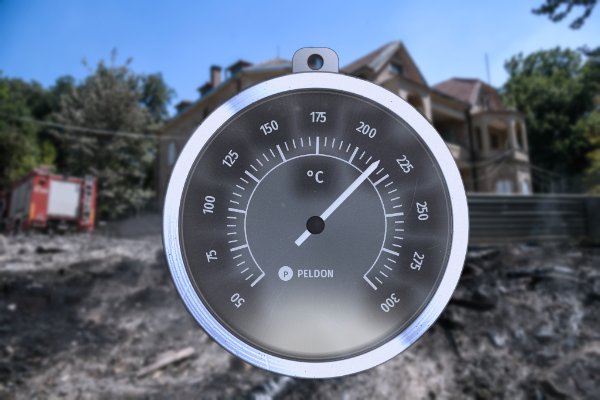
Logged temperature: 215; °C
